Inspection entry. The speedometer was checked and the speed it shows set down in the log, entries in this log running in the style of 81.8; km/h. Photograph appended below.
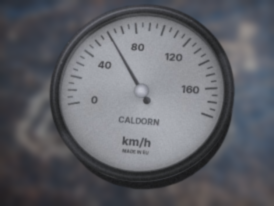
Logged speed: 60; km/h
